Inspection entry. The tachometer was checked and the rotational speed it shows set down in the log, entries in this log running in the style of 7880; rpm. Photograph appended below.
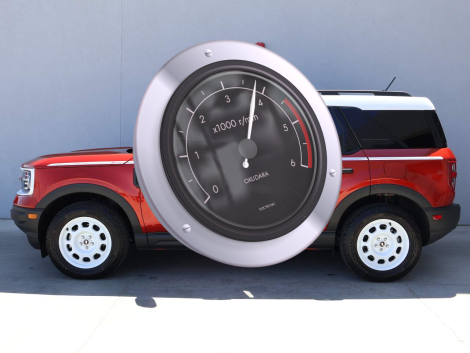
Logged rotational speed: 3750; rpm
